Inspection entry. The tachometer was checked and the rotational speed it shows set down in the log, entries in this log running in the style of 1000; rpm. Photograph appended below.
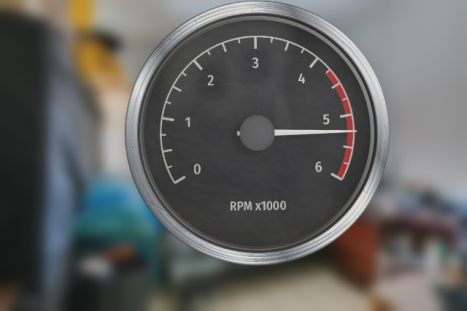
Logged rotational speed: 5250; rpm
